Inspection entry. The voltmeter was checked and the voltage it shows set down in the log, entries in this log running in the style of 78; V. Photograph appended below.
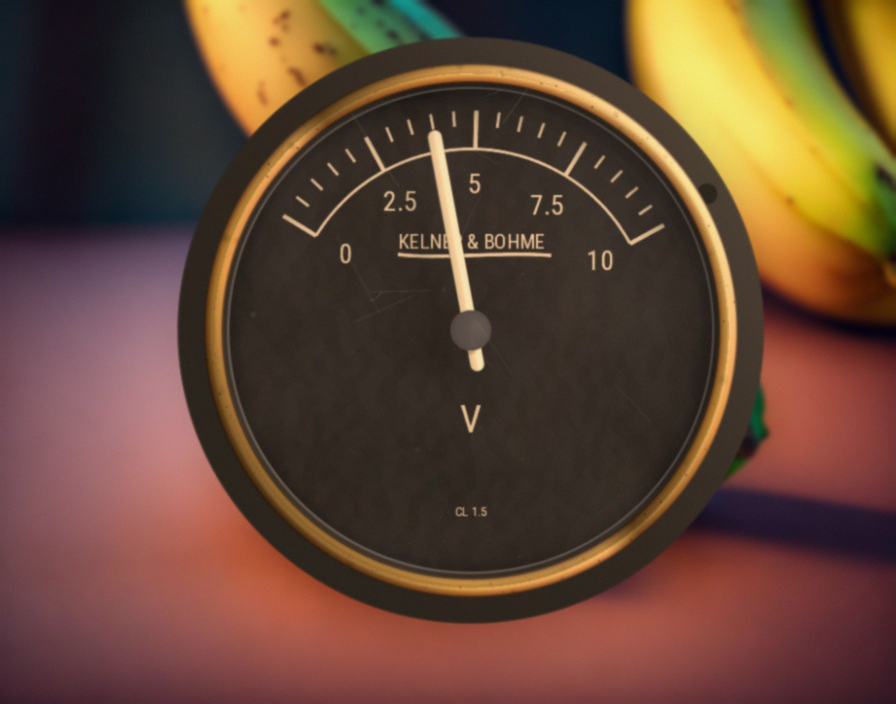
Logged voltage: 4; V
